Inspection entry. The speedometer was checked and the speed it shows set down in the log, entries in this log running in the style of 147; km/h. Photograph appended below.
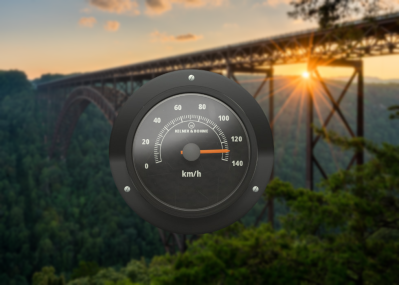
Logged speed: 130; km/h
